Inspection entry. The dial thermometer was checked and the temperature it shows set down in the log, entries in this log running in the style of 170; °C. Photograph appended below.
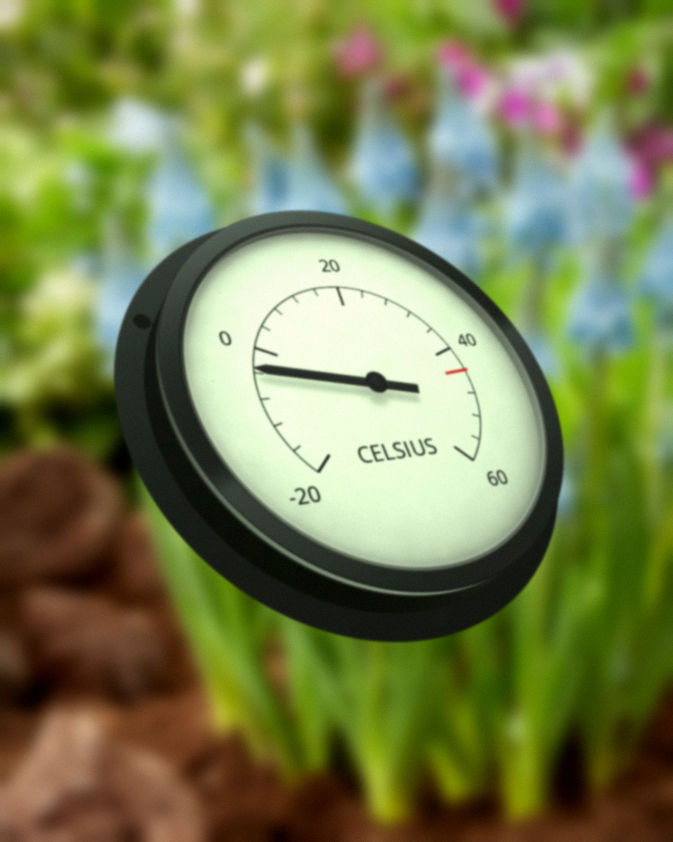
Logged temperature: -4; °C
